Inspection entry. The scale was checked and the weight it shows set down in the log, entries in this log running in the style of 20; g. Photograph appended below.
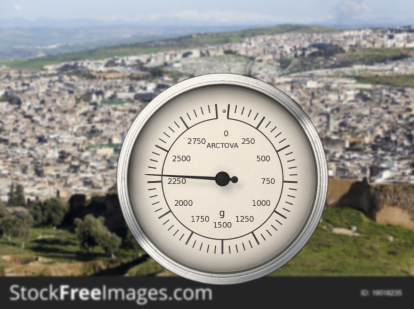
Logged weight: 2300; g
